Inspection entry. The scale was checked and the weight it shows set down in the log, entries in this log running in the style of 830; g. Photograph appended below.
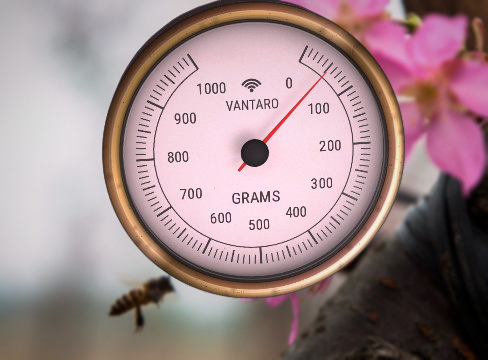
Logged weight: 50; g
